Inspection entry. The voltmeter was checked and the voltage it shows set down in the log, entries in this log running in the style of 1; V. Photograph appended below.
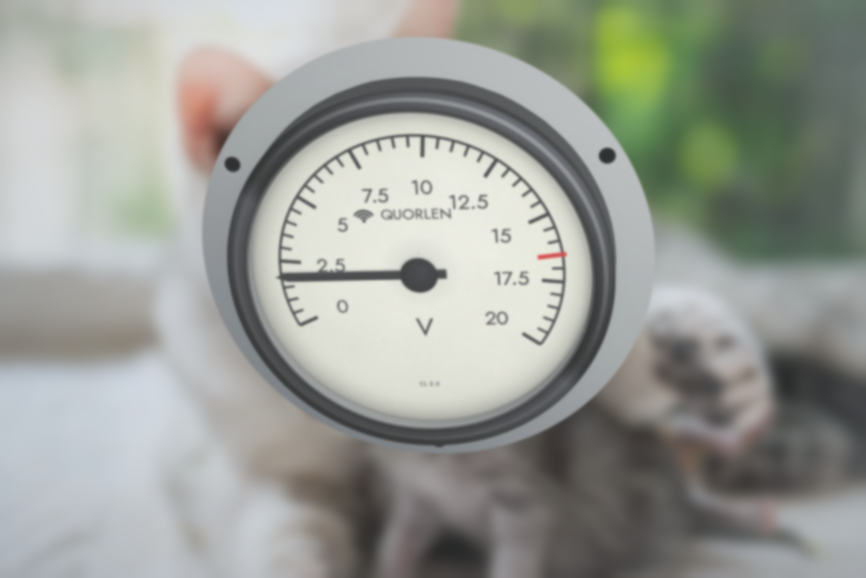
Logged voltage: 2; V
